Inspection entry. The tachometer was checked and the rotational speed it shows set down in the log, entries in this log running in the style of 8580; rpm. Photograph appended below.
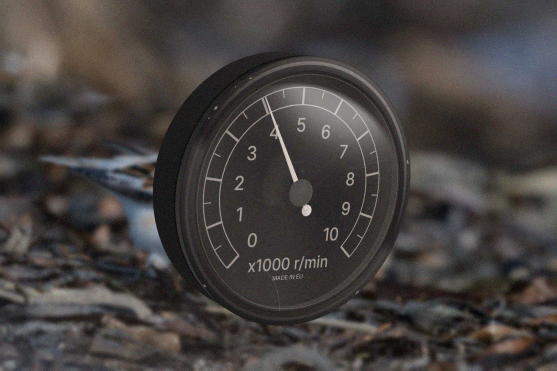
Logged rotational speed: 4000; rpm
